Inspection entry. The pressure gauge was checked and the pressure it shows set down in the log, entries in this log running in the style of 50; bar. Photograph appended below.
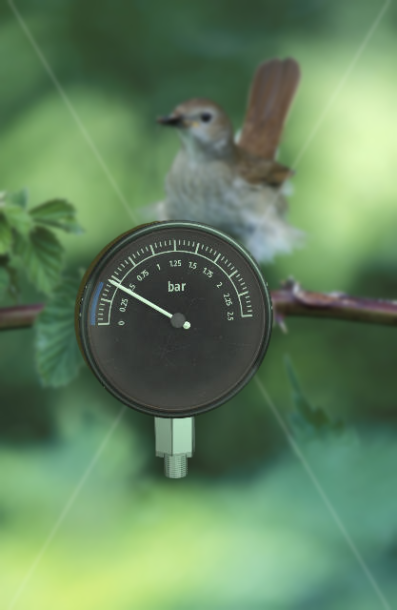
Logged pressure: 0.45; bar
